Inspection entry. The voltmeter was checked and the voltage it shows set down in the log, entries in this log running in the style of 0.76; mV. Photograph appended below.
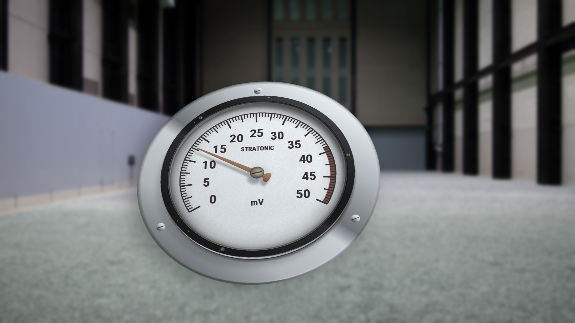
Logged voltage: 12.5; mV
